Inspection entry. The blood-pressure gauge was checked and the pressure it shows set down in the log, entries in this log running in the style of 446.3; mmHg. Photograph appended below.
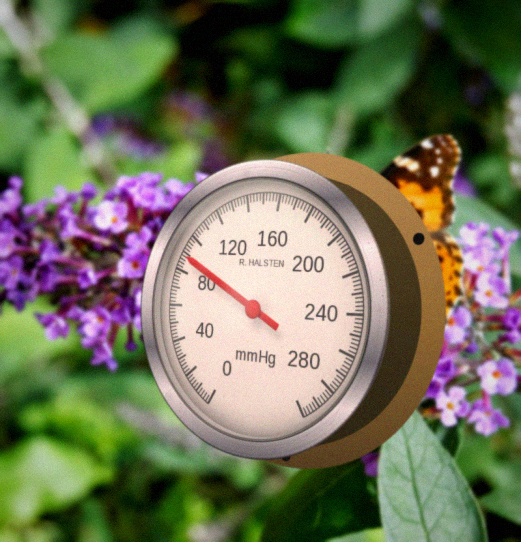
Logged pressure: 90; mmHg
